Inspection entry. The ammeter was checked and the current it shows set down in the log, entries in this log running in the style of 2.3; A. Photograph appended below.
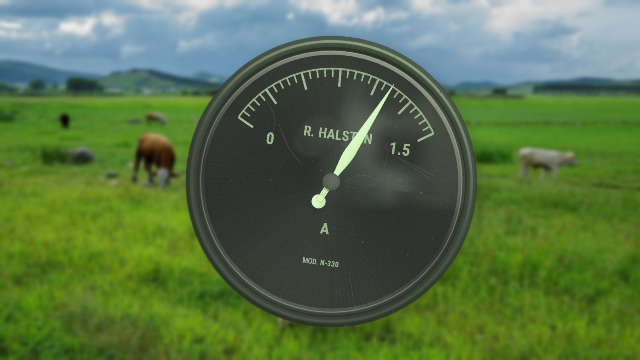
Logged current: 1.1; A
